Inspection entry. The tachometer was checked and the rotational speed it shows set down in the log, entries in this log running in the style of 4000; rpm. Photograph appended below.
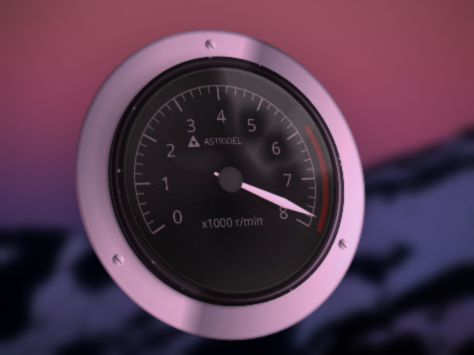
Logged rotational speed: 7800; rpm
